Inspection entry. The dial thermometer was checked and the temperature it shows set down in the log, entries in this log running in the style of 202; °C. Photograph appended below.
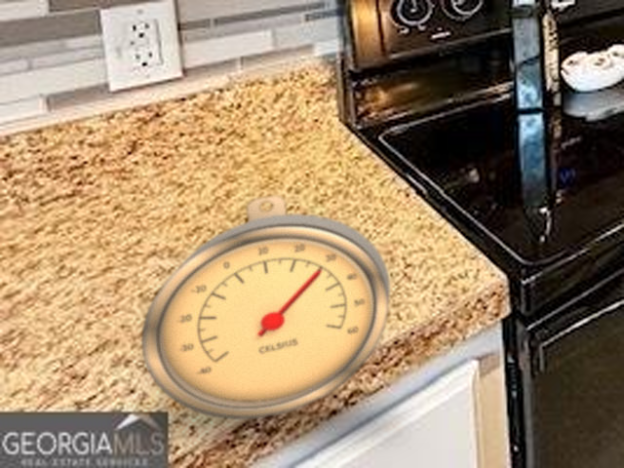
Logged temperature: 30; °C
